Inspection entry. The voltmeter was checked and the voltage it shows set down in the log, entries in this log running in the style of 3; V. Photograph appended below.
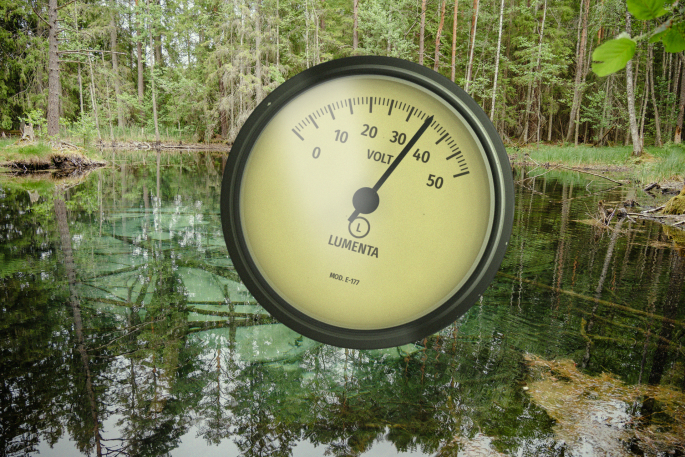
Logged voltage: 35; V
